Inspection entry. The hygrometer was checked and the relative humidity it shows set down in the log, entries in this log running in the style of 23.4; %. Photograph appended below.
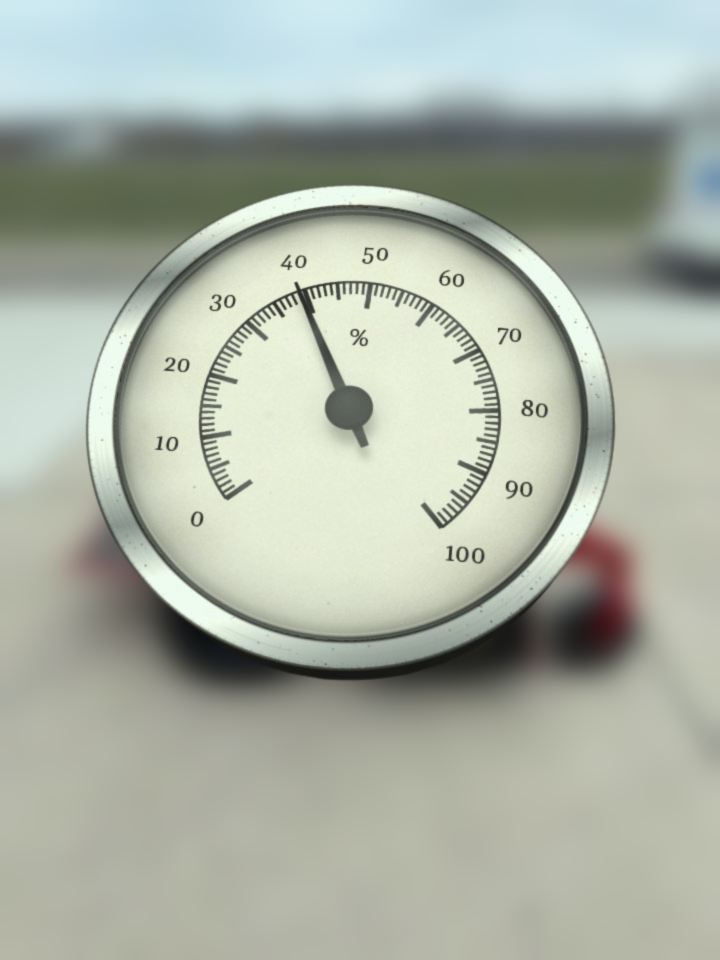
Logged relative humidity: 39; %
